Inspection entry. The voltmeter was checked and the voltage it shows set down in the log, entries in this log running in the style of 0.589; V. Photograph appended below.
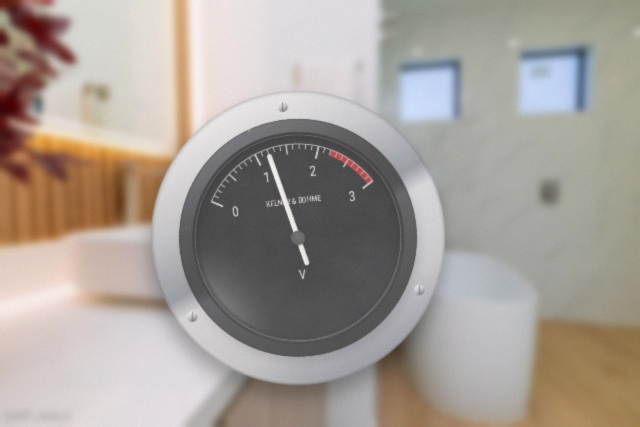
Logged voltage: 1.2; V
